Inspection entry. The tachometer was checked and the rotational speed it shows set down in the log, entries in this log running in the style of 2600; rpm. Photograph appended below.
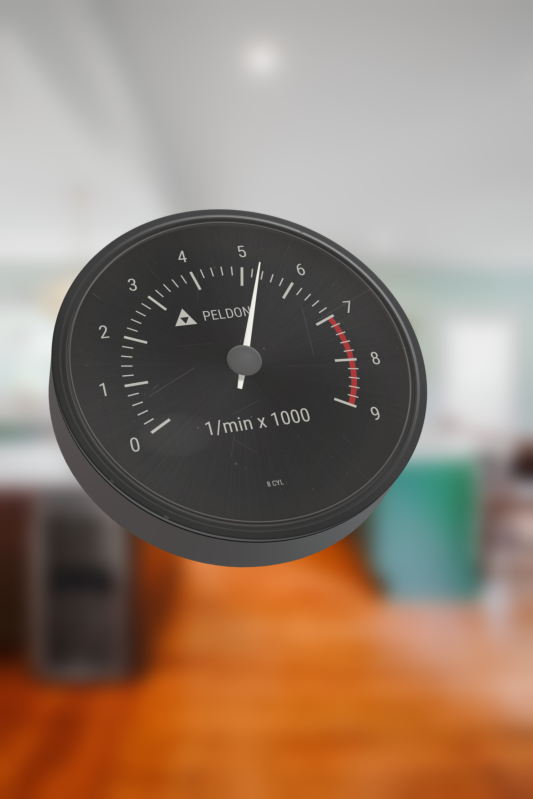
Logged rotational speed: 5300; rpm
